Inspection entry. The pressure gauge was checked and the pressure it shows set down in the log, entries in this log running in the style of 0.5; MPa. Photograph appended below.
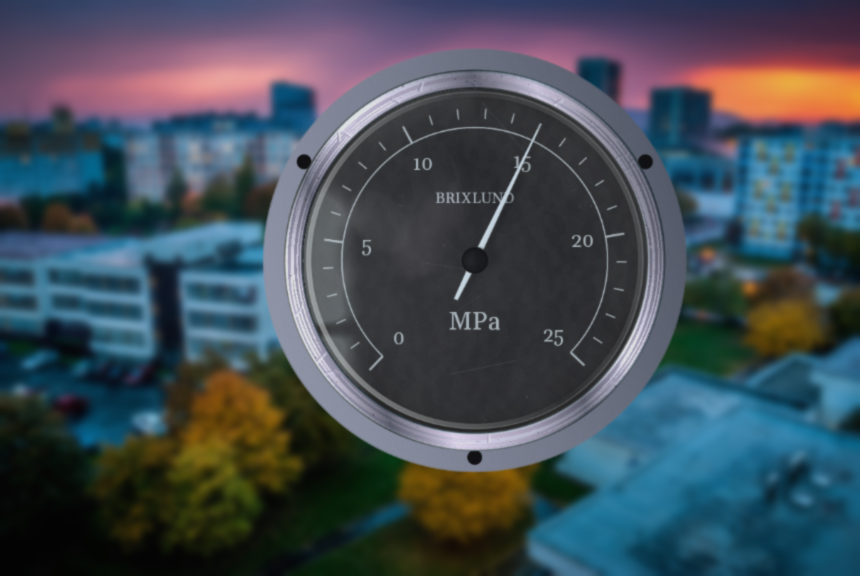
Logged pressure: 15; MPa
